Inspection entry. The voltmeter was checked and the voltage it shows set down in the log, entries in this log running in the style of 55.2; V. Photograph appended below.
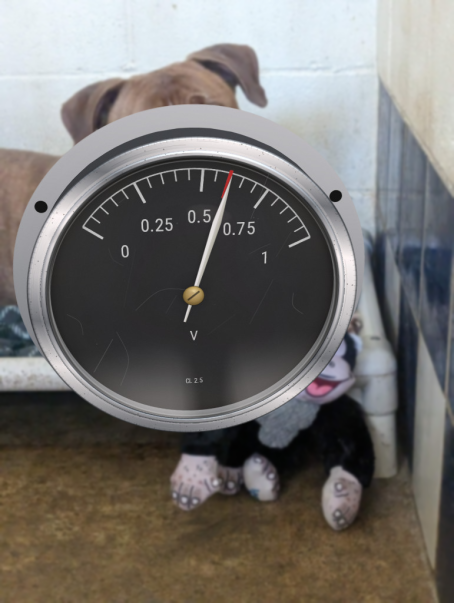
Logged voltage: 0.6; V
